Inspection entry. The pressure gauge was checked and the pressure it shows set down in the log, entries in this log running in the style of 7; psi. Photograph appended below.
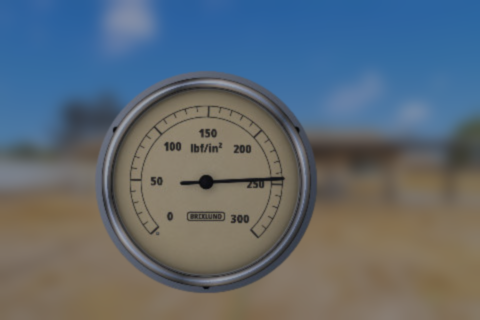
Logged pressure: 245; psi
